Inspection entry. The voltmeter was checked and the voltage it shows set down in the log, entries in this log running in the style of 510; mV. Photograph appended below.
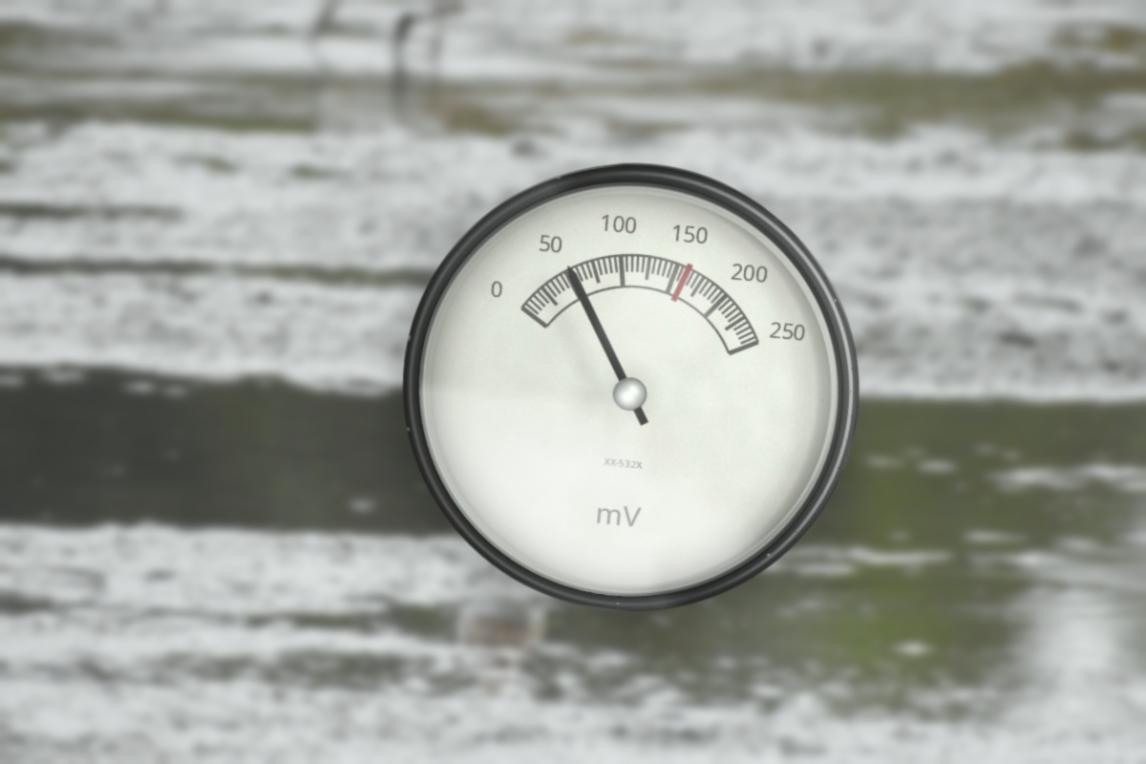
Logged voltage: 55; mV
